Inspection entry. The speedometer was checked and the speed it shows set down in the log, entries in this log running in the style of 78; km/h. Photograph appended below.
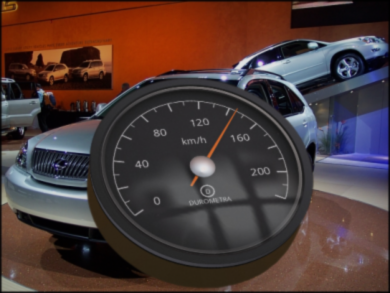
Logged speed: 145; km/h
